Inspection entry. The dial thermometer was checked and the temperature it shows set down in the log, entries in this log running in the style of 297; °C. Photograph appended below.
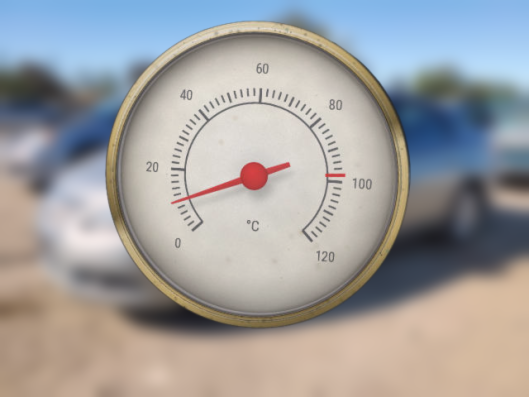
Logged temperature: 10; °C
